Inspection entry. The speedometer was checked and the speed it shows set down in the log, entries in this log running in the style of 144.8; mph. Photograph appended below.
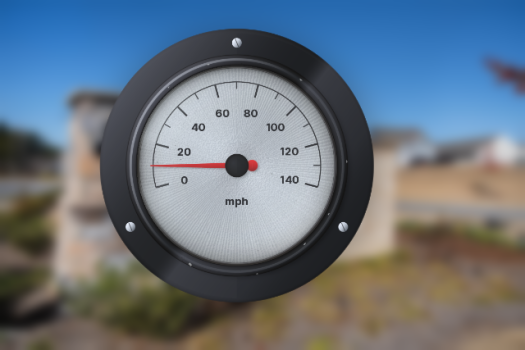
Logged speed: 10; mph
